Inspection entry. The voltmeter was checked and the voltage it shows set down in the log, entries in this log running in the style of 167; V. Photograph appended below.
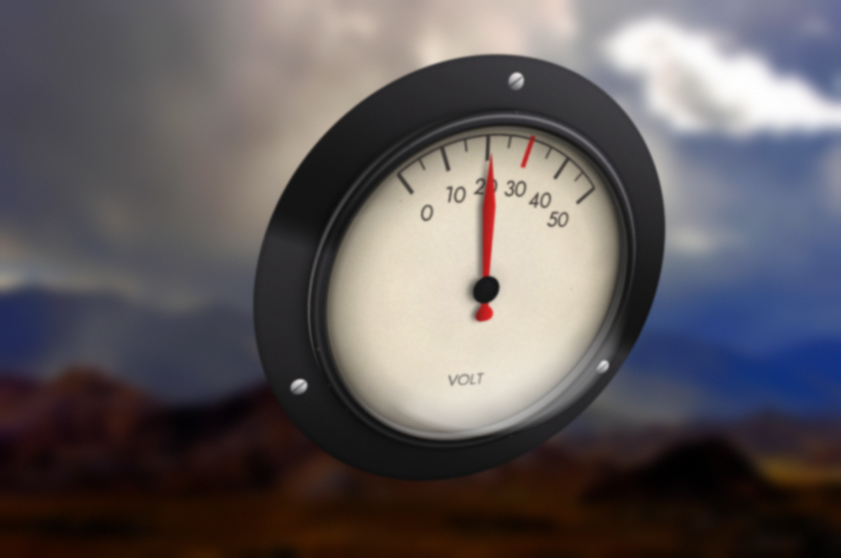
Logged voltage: 20; V
